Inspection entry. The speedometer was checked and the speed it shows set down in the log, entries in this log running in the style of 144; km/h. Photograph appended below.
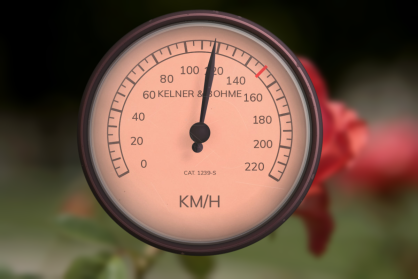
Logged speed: 117.5; km/h
